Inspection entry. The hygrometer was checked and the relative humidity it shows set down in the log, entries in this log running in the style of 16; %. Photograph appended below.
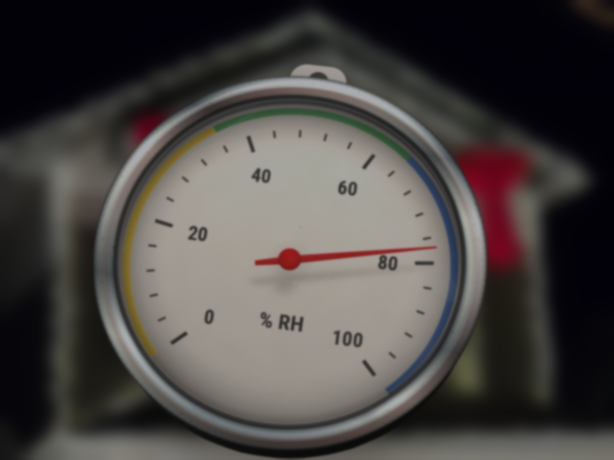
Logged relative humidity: 78; %
